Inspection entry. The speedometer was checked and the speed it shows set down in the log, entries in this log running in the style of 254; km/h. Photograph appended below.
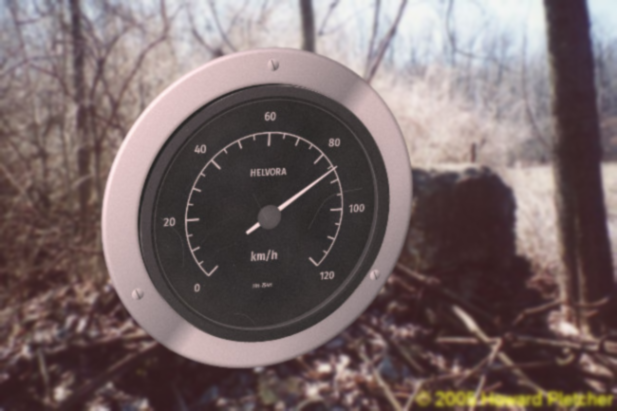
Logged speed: 85; km/h
